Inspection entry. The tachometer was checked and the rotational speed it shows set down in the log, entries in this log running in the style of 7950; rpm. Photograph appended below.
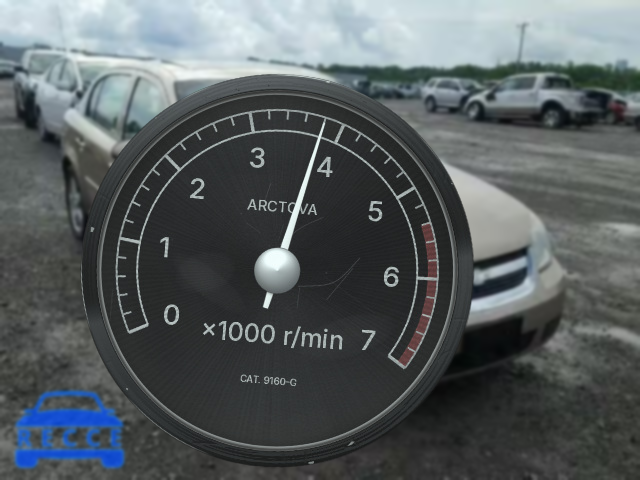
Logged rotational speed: 3800; rpm
